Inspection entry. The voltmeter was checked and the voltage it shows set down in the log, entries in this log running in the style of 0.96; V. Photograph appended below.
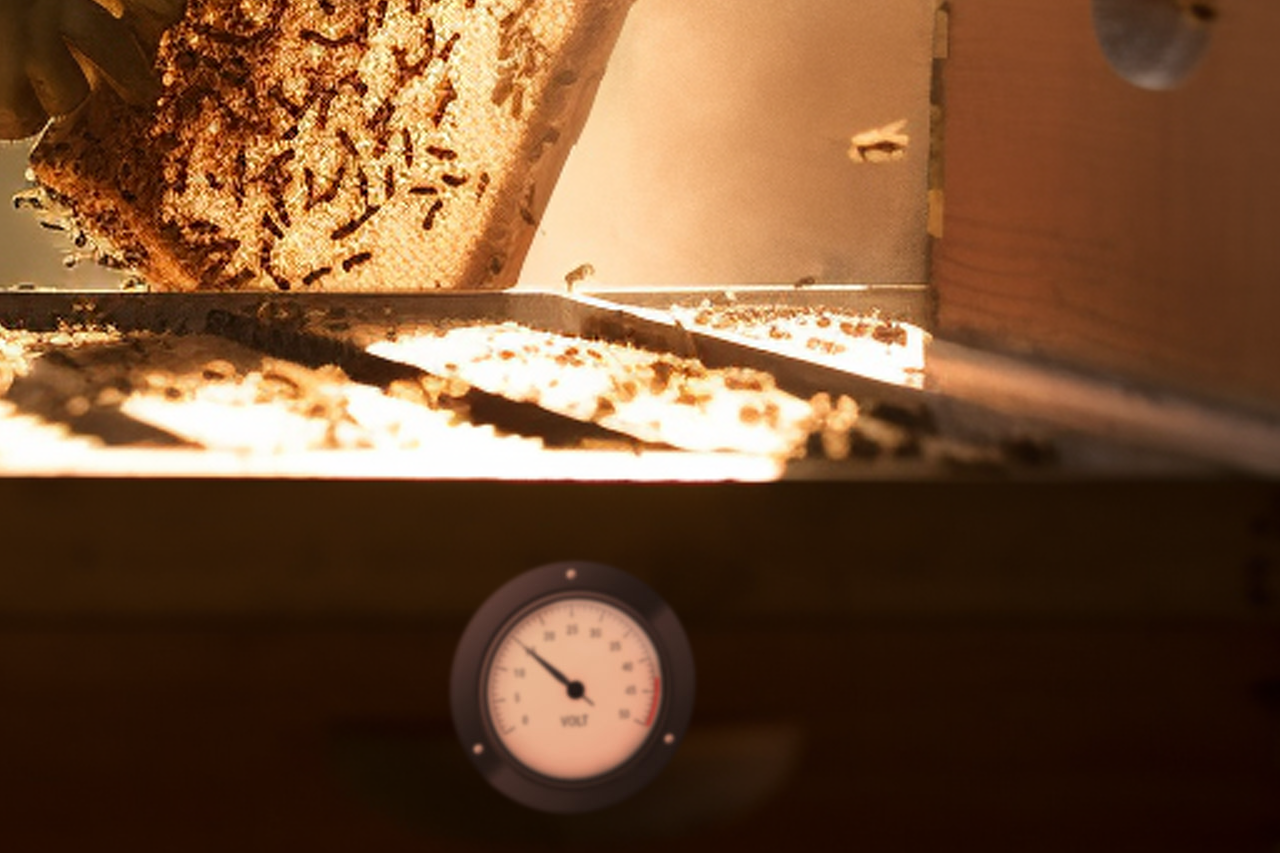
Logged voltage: 15; V
